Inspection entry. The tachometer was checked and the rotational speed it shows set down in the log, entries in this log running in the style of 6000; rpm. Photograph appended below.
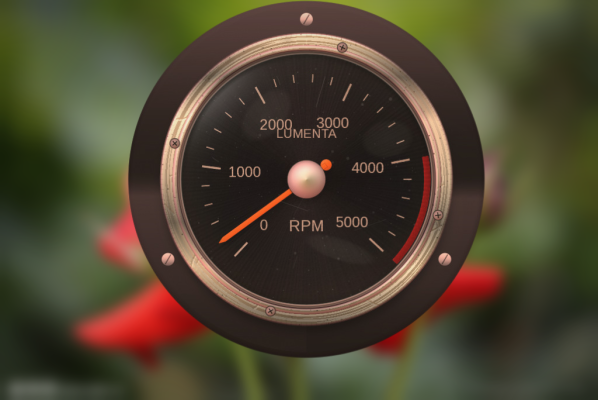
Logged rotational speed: 200; rpm
